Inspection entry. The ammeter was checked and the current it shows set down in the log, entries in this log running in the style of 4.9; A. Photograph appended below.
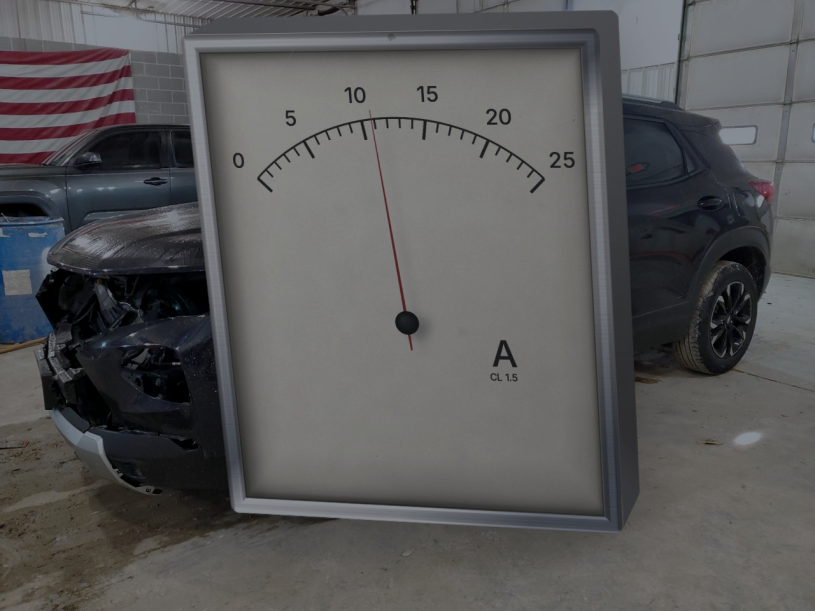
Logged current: 11; A
